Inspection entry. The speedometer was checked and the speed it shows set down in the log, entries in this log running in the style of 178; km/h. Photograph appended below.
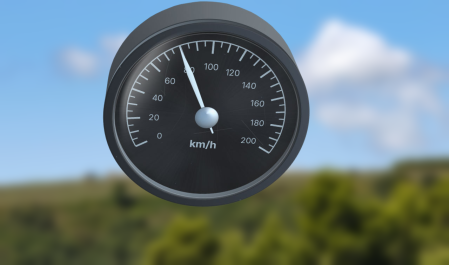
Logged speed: 80; km/h
